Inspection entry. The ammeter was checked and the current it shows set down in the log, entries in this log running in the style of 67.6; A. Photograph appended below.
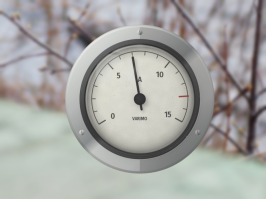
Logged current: 7; A
